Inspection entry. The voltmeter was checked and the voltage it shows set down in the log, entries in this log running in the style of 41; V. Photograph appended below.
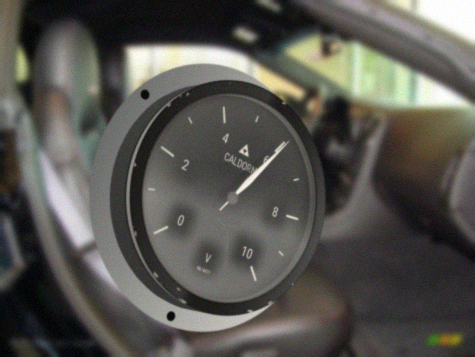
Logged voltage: 6; V
